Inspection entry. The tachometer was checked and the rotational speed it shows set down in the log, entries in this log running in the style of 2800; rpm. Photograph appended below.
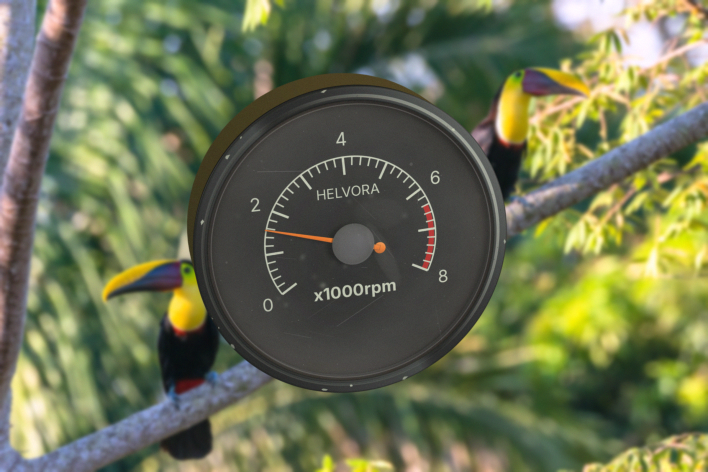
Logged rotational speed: 1600; rpm
